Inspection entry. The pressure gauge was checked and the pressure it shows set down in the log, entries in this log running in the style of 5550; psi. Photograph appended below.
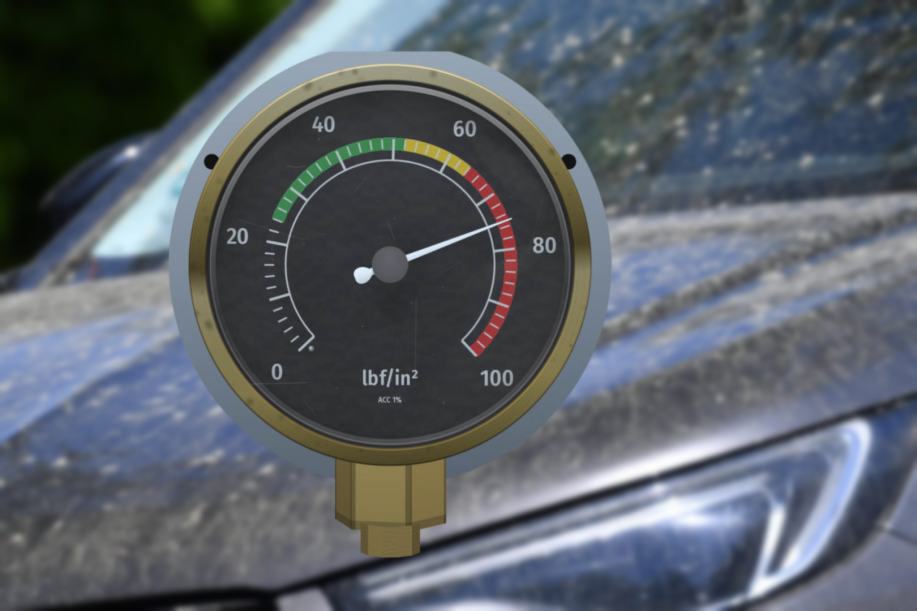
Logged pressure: 75; psi
